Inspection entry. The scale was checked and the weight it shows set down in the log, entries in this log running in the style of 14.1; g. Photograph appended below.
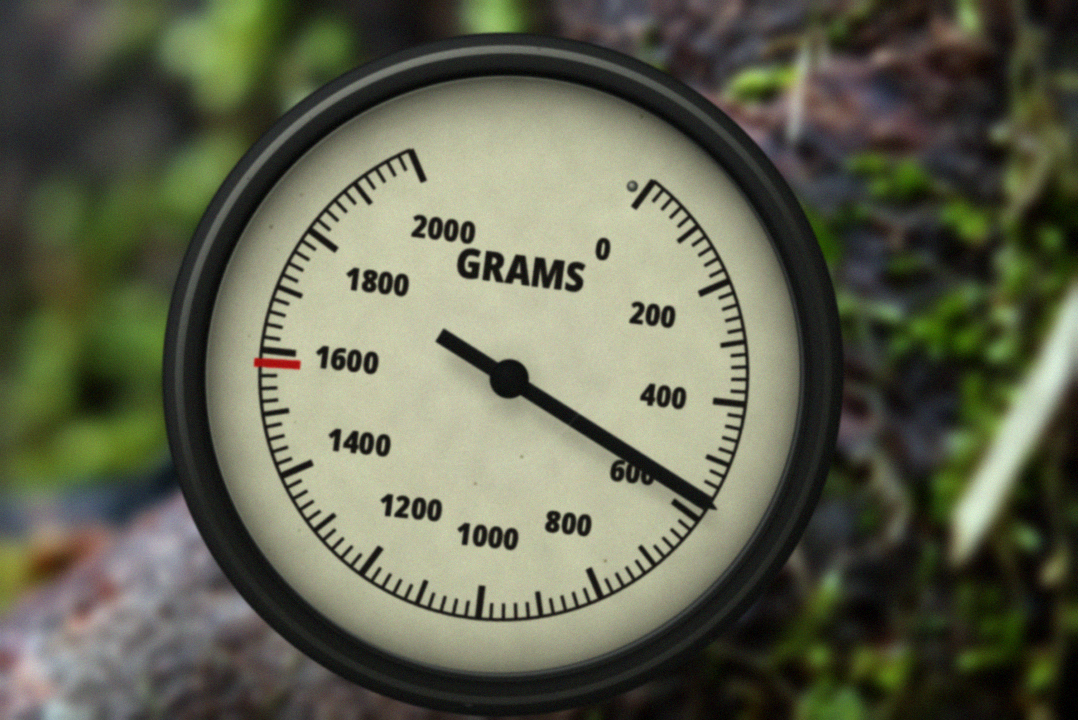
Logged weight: 570; g
